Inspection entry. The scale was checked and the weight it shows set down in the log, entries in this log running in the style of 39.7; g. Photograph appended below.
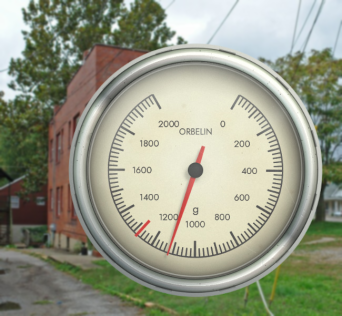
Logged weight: 1120; g
